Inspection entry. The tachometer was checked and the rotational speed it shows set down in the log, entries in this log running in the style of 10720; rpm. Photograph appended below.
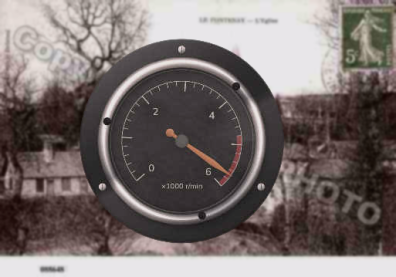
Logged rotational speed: 5700; rpm
